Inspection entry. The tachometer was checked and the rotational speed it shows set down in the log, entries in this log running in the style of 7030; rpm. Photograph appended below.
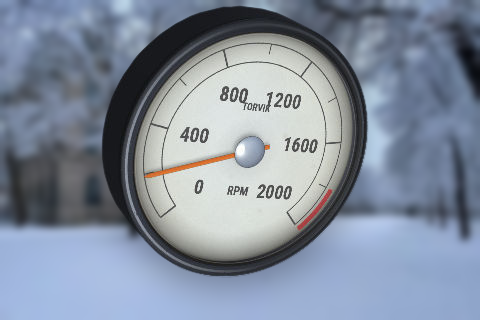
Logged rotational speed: 200; rpm
